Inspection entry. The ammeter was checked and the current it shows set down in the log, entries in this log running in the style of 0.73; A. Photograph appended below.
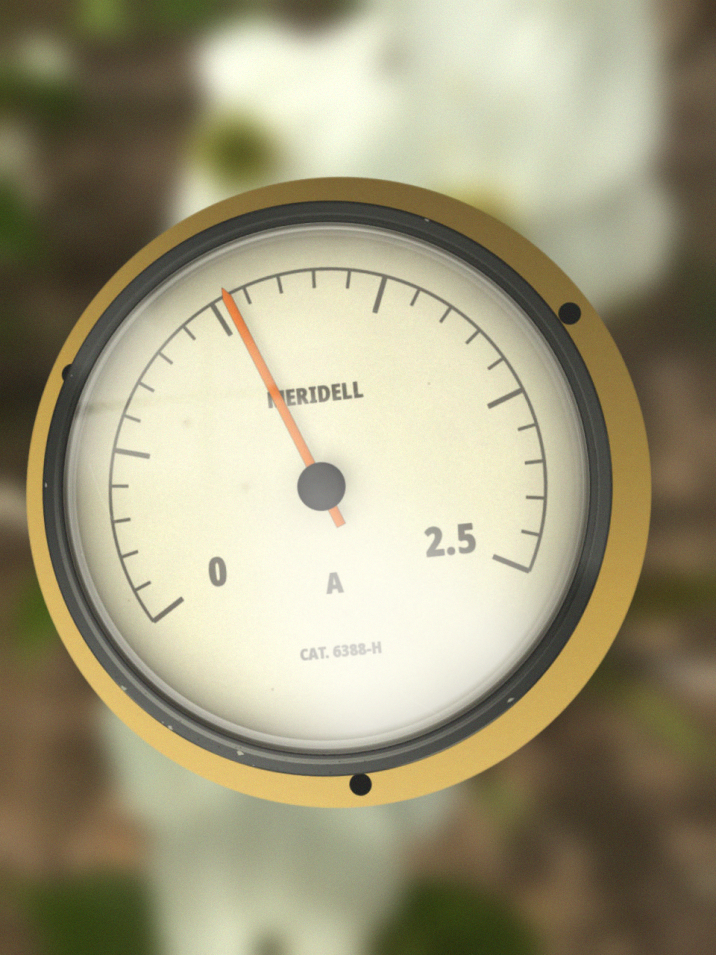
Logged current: 1.05; A
